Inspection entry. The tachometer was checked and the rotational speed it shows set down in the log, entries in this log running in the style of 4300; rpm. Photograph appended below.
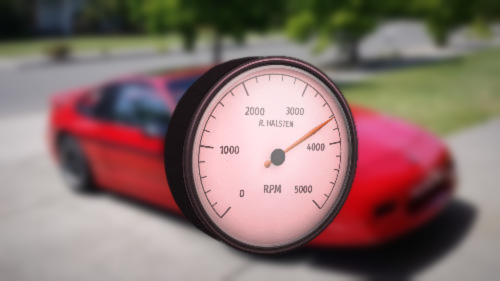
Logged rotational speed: 3600; rpm
